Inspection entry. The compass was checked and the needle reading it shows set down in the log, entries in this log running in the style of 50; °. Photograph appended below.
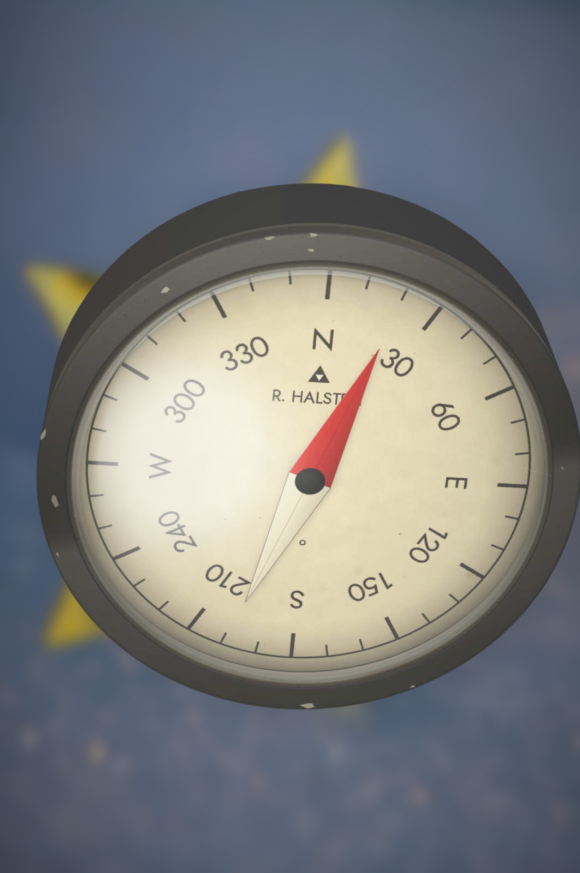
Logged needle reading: 20; °
